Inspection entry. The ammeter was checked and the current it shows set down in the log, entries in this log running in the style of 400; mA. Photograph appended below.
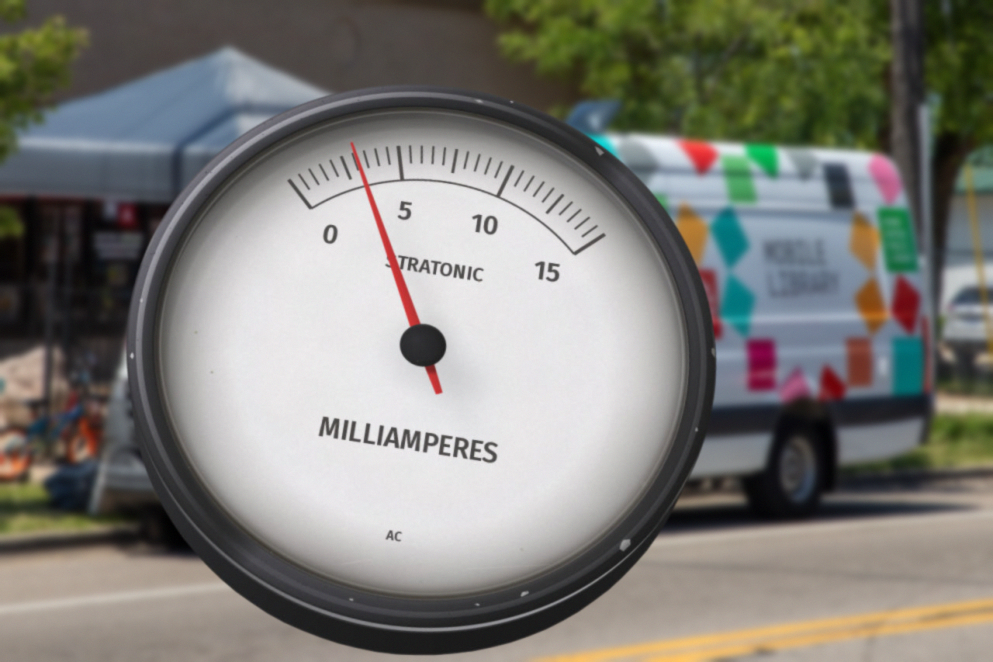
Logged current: 3; mA
